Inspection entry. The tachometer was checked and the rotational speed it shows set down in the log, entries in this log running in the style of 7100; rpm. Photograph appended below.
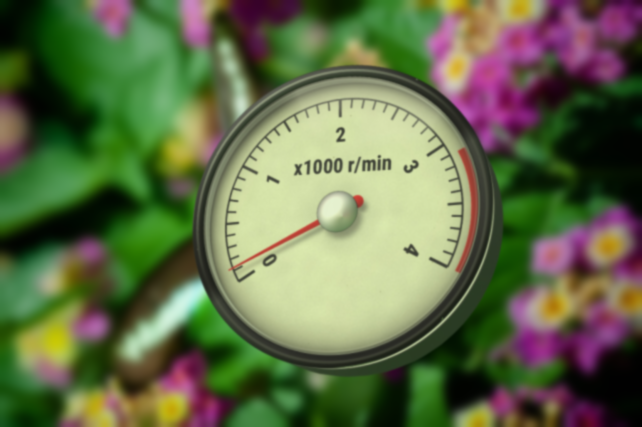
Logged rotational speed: 100; rpm
